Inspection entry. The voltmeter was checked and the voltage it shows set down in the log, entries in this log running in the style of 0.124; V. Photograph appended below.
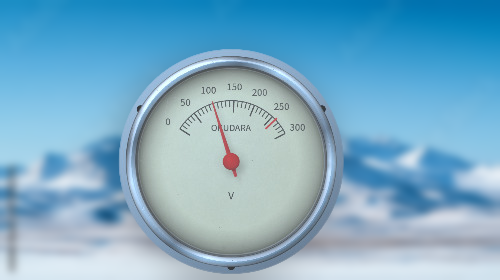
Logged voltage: 100; V
